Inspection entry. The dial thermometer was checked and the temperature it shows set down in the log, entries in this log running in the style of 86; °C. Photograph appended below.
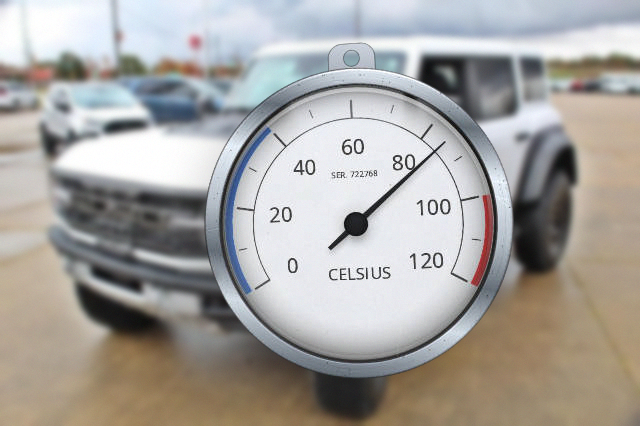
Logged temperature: 85; °C
